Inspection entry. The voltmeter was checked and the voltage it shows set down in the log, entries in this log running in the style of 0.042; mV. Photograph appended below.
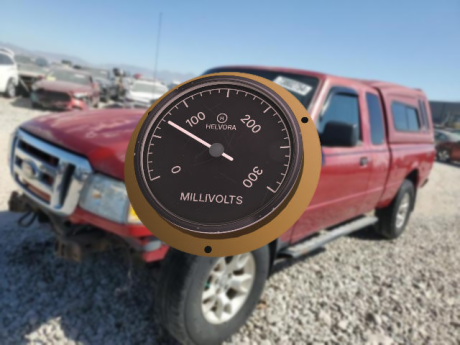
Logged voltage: 70; mV
